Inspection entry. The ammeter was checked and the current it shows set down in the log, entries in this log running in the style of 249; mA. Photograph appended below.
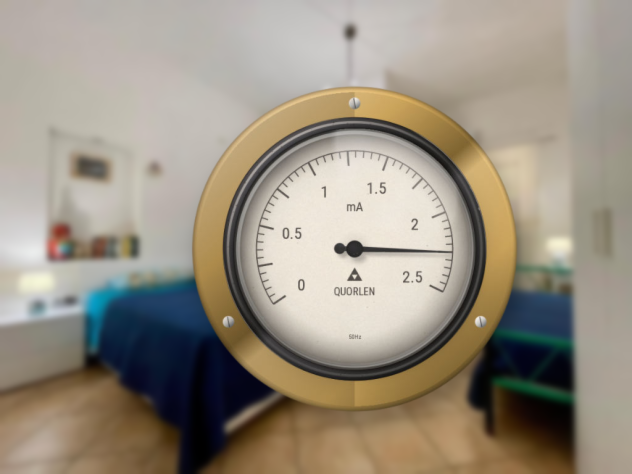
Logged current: 2.25; mA
